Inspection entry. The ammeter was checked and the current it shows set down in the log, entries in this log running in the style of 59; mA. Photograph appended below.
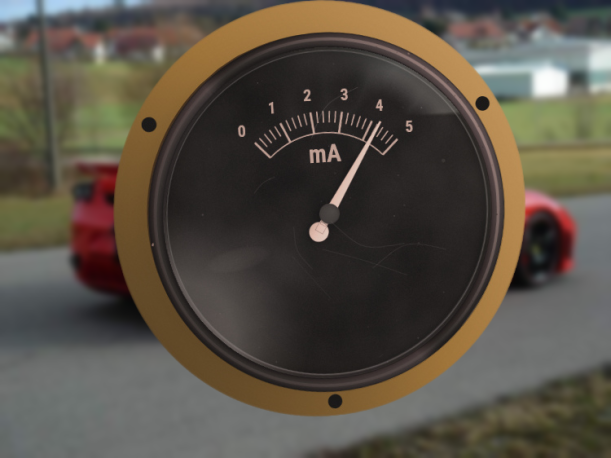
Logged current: 4.2; mA
